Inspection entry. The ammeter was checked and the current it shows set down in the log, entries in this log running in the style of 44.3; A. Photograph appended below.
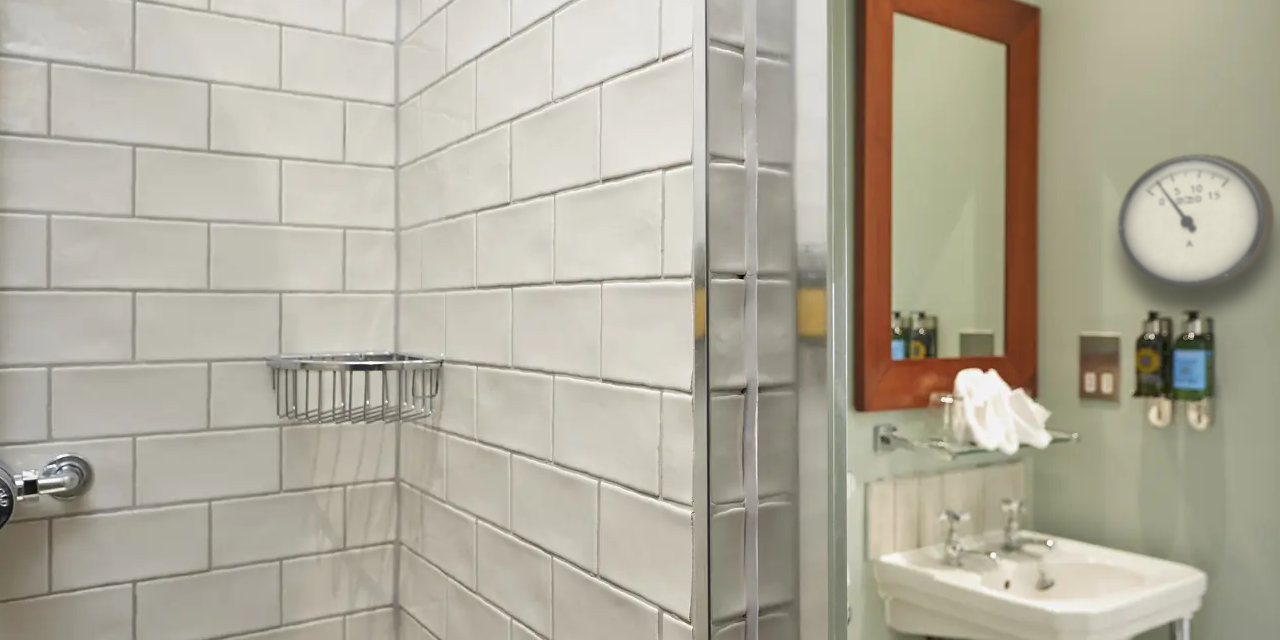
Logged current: 2.5; A
